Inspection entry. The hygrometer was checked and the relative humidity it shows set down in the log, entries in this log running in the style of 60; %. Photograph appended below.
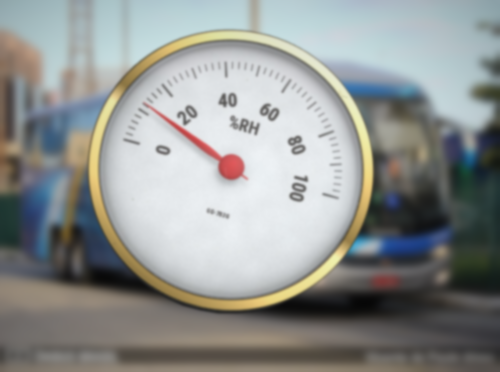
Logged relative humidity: 12; %
